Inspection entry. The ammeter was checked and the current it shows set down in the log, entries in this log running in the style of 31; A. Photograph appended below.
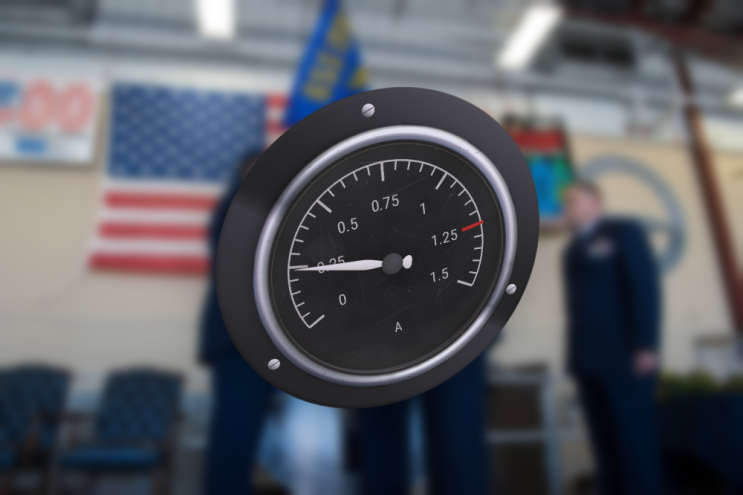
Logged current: 0.25; A
